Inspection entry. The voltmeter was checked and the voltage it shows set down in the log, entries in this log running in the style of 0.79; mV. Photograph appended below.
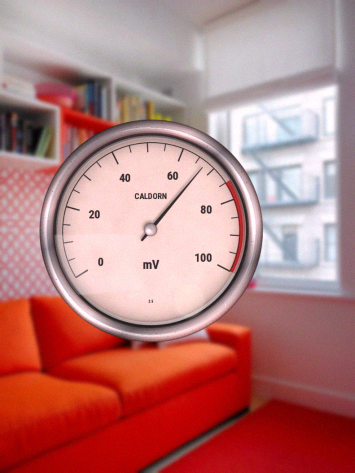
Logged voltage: 67.5; mV
